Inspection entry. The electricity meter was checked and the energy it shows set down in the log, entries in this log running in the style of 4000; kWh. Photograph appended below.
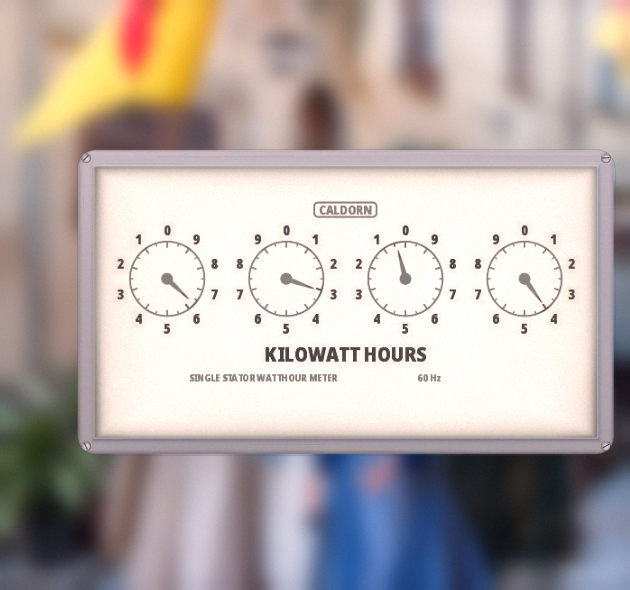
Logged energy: 6304; kWh
